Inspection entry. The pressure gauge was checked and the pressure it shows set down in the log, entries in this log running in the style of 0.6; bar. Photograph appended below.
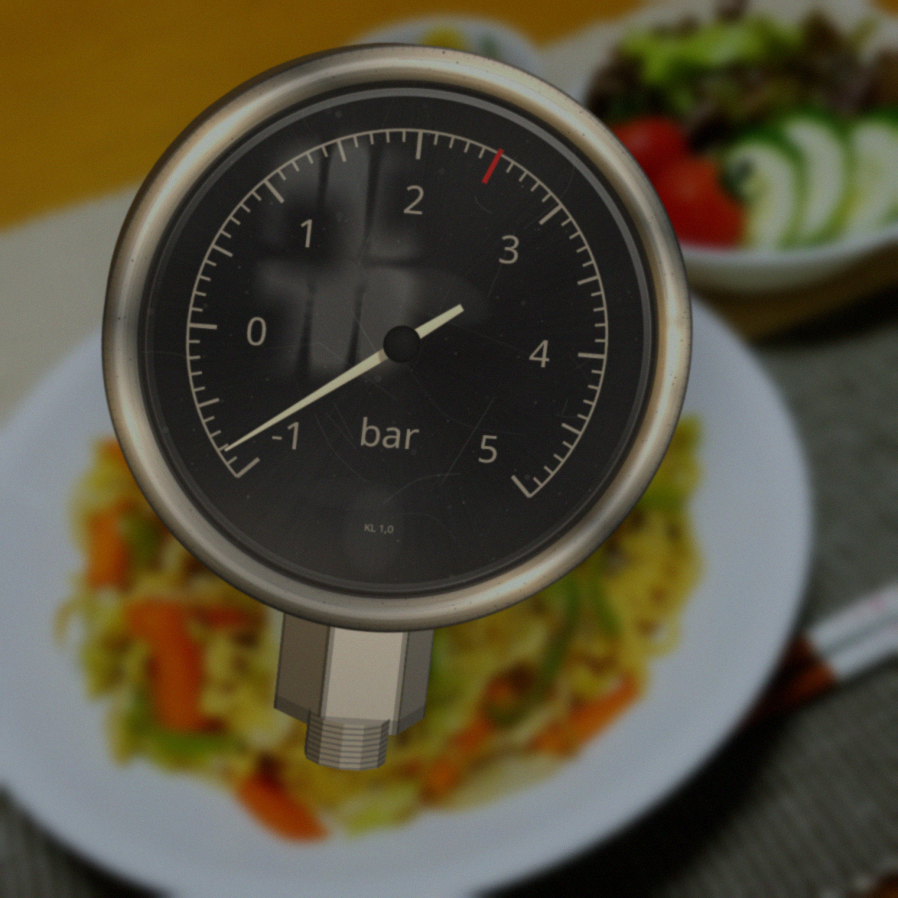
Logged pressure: -0.8; bar
